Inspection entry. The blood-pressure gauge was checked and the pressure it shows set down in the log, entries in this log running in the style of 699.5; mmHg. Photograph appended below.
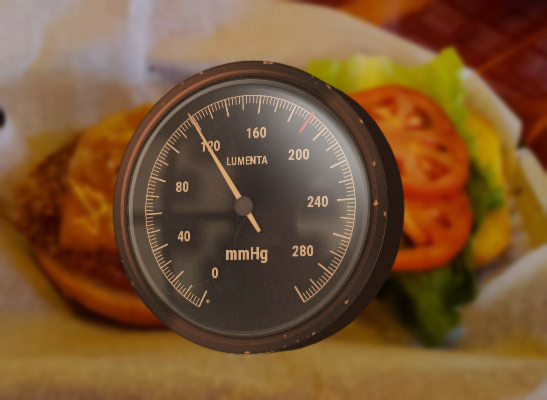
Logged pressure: 120; mmHg
